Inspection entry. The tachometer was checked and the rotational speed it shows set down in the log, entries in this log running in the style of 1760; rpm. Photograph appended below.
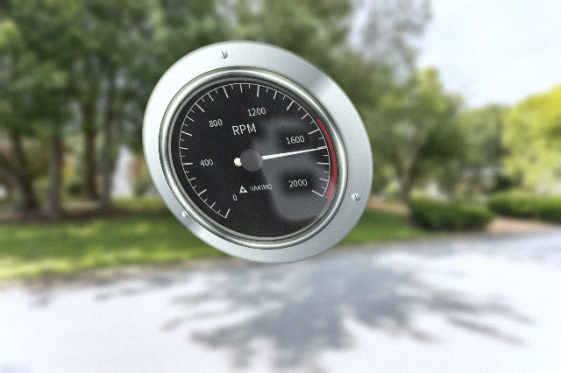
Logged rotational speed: 1700; rpm
